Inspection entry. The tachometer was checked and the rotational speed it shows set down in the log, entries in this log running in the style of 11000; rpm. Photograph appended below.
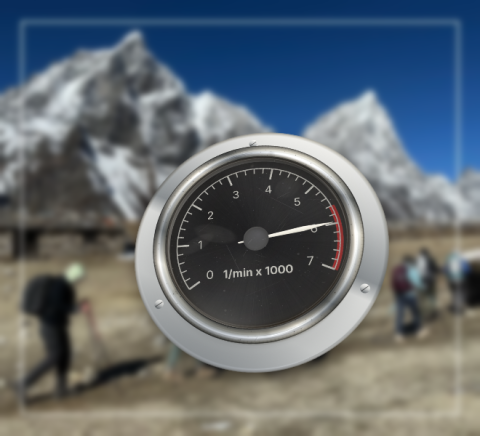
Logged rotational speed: 6000; rpm
